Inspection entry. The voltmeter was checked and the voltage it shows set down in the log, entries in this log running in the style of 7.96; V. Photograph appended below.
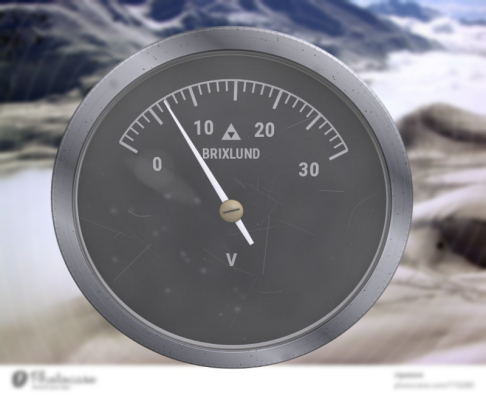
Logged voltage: 7; V
